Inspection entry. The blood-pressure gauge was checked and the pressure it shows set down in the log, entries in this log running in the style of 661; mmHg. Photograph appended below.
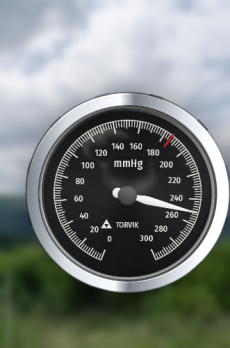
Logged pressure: 250; mmHg
